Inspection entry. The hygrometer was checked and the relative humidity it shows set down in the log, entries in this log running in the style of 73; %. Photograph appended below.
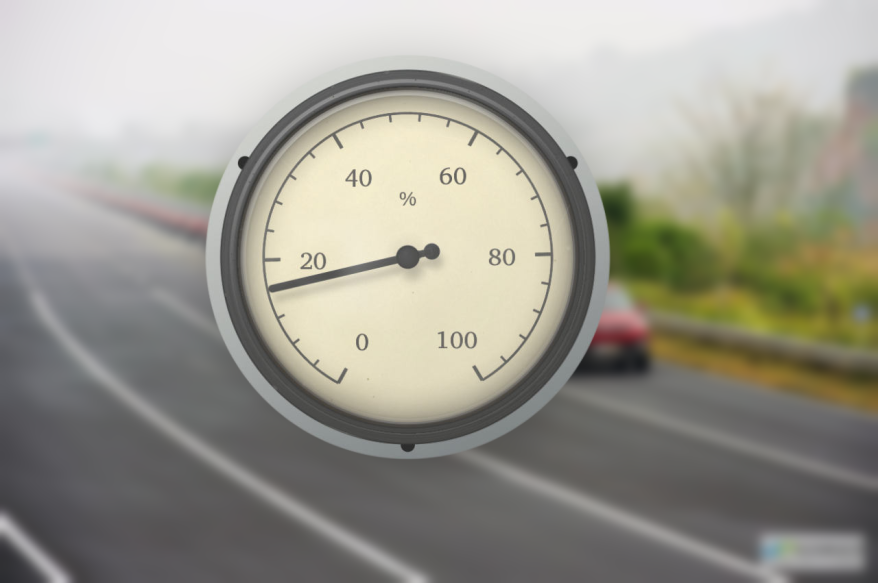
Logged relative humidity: 16; %
